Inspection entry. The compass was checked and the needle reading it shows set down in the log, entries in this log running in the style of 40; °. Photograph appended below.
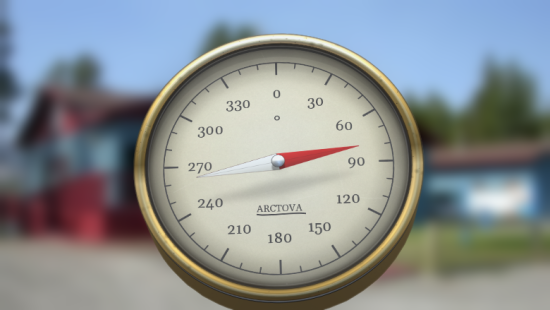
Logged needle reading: 80; °
